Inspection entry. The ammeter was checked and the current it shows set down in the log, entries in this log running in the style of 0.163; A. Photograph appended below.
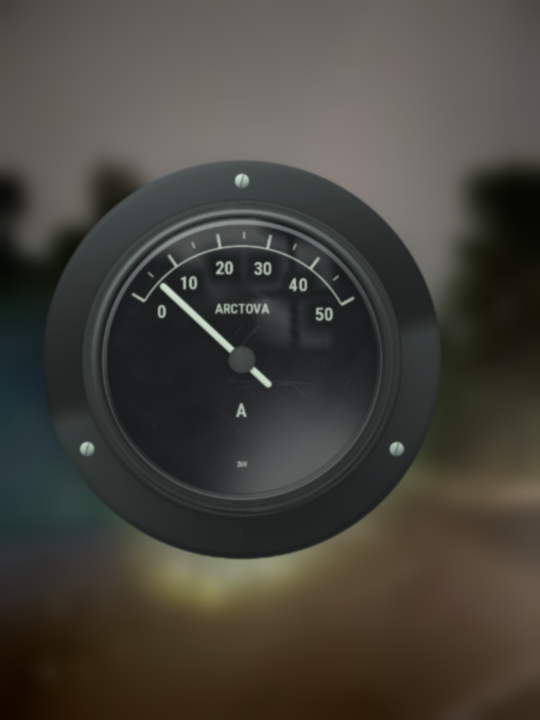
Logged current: 5; A
